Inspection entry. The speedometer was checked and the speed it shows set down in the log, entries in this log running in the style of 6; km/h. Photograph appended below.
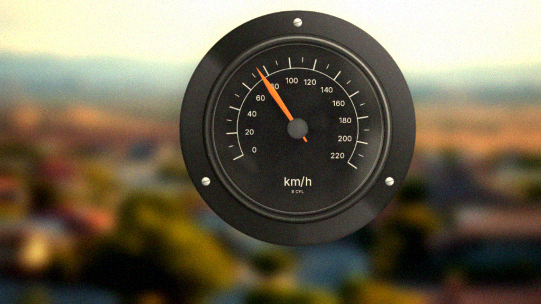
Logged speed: 75; km/h
